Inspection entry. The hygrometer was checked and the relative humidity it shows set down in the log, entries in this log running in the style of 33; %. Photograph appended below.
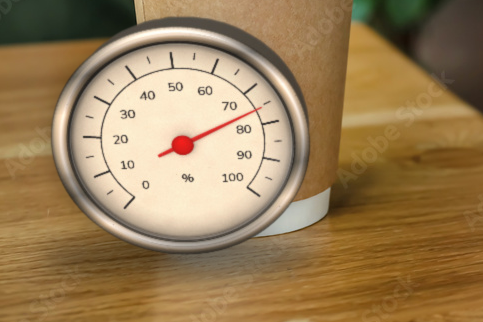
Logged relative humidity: 75; %
